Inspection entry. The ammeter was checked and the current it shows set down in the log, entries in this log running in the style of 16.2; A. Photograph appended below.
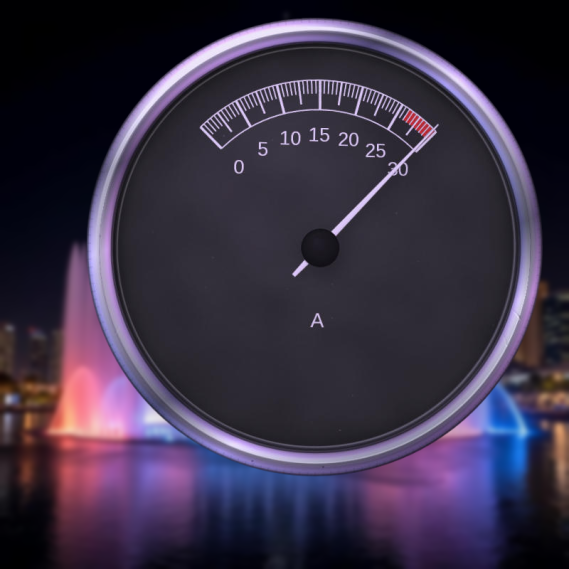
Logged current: 29.5; A
